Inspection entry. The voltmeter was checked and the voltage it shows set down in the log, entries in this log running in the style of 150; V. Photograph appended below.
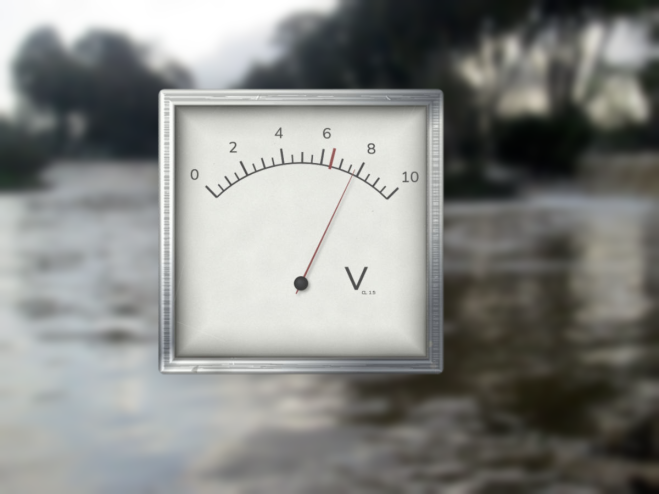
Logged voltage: 7.75; V
